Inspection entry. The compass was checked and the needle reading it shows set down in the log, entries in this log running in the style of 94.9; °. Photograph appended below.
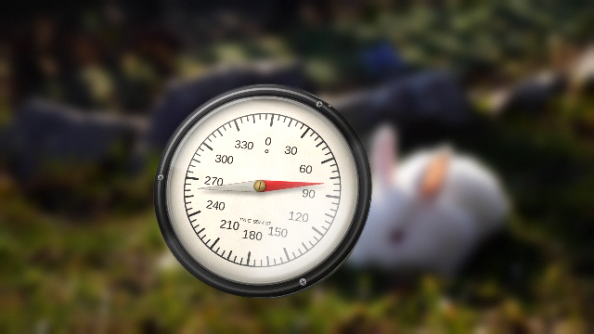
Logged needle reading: 80; °
